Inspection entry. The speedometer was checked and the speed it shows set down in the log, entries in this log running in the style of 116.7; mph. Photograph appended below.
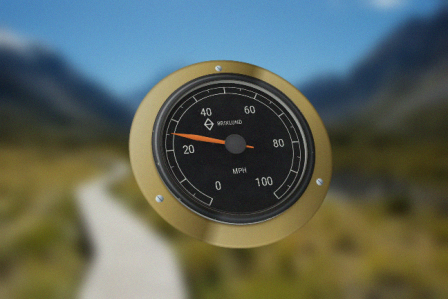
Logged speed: 25; mph
